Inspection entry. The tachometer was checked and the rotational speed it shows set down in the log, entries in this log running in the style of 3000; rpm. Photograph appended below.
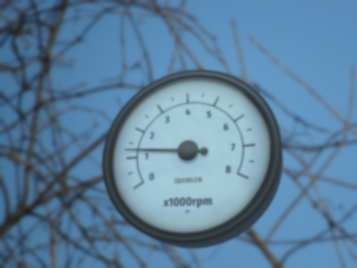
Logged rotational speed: 1250; rpm
